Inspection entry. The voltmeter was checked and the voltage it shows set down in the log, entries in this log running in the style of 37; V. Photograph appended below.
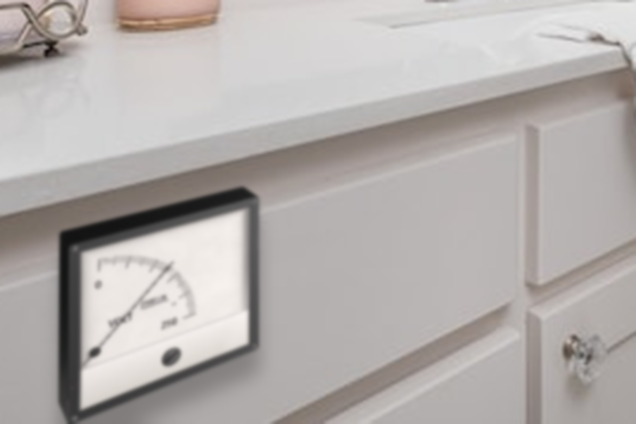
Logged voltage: 125; V
